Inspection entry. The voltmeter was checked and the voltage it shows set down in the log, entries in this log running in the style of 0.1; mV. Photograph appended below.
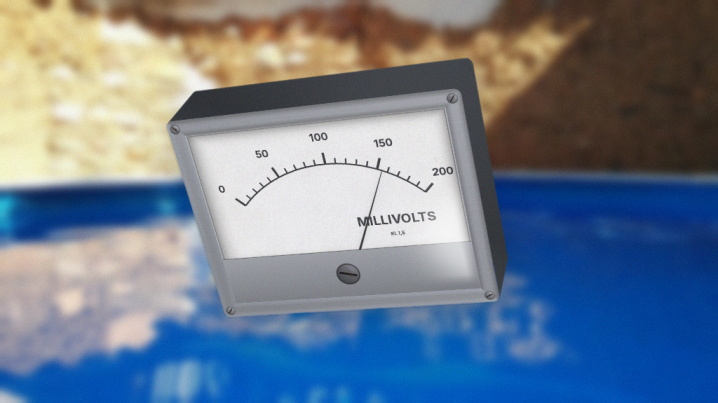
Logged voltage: 155; mV
